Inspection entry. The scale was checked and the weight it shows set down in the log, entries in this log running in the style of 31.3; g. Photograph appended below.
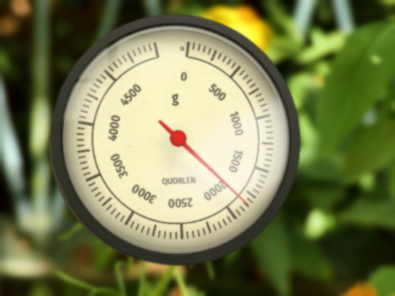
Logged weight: 1850; g
